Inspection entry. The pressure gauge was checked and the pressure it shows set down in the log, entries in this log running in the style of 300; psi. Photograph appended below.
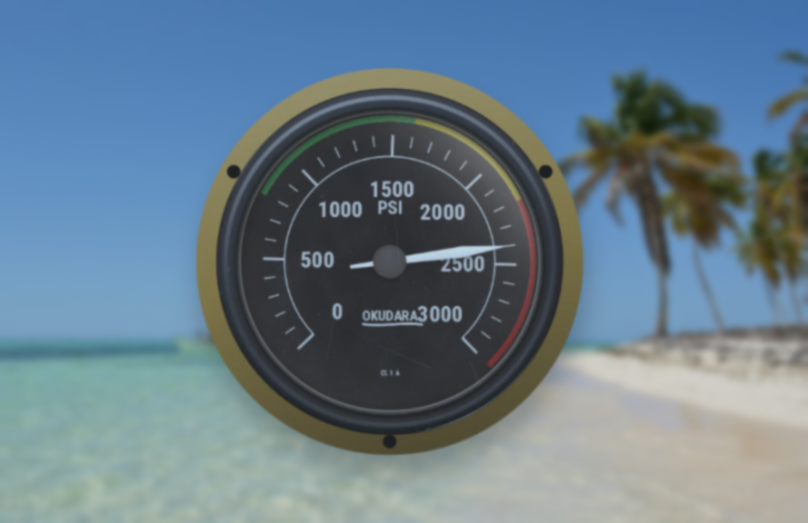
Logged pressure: 2400; psi
